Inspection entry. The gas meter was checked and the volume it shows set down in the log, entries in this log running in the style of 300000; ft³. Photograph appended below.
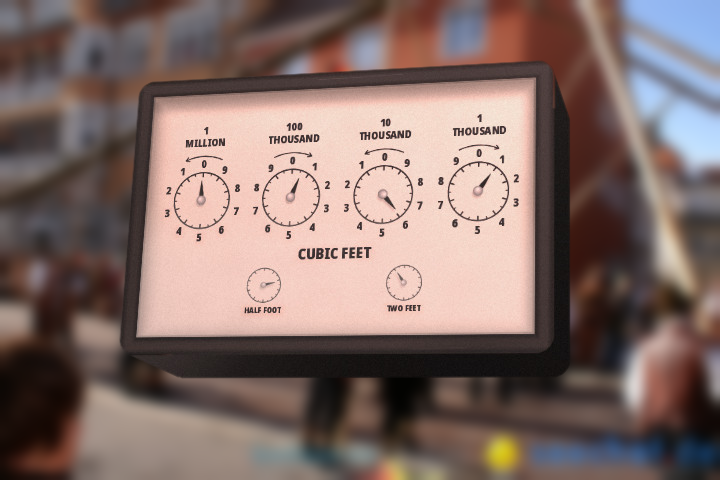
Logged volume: 6100; ft³
